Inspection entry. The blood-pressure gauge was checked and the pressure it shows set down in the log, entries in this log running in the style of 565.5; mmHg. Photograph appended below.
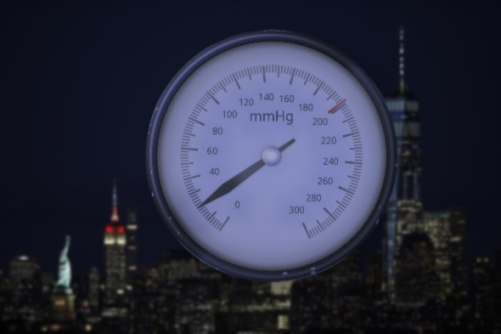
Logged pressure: 20; mmHg
